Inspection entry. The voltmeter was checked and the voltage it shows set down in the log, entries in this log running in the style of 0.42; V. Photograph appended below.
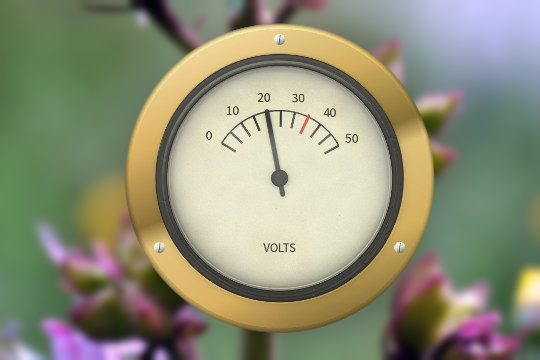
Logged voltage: 20; V
